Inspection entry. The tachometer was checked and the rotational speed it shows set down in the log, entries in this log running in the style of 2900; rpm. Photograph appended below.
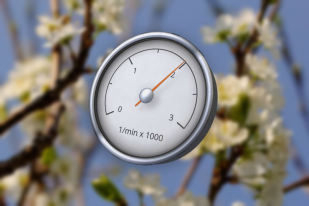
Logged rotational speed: 2000; rpm
